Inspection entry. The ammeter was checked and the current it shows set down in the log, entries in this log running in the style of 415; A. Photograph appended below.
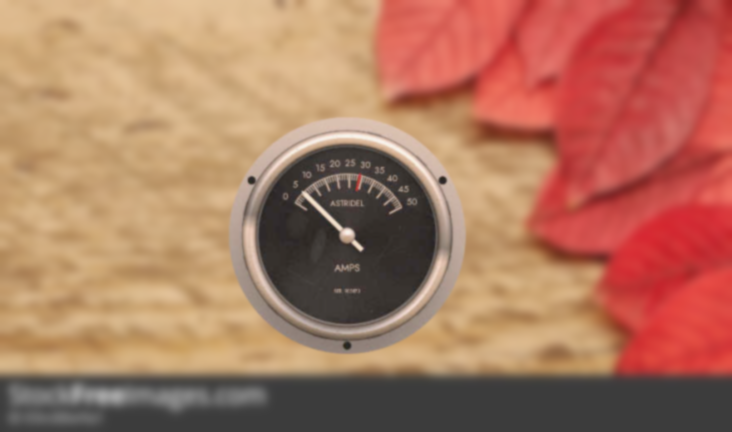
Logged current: 5; A
